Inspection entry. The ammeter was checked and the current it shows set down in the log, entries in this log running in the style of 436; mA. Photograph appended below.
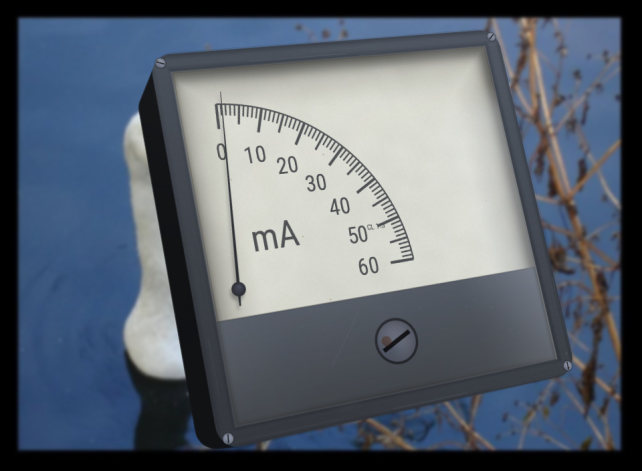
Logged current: 1; mA
